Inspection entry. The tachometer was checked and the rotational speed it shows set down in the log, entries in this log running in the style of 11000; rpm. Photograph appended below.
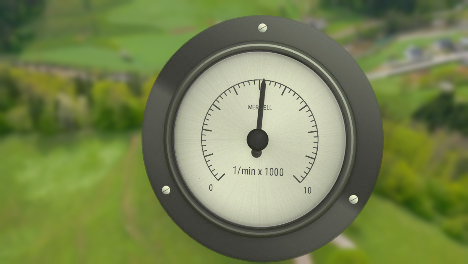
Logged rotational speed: 5200; rpm
